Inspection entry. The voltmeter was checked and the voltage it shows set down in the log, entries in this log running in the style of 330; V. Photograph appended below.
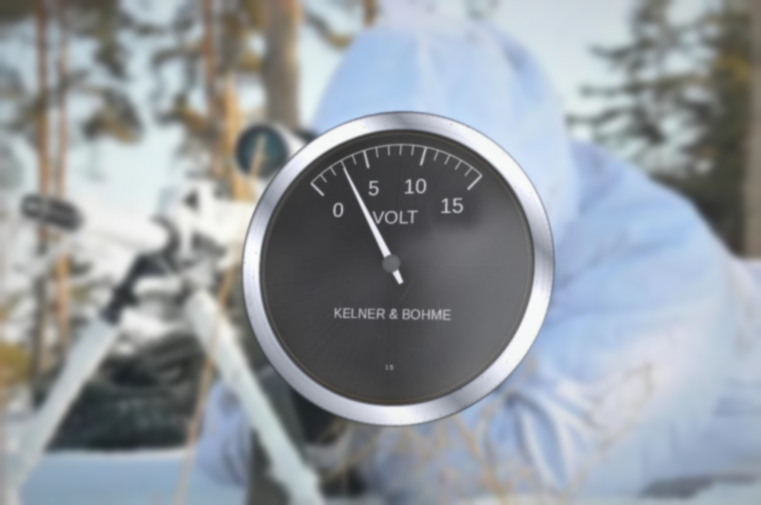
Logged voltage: 3; V
